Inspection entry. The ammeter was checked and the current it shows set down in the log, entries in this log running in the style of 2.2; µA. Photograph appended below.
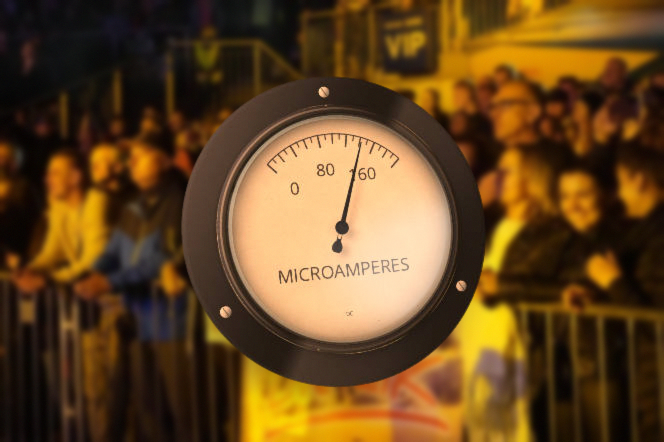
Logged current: 140; µA
